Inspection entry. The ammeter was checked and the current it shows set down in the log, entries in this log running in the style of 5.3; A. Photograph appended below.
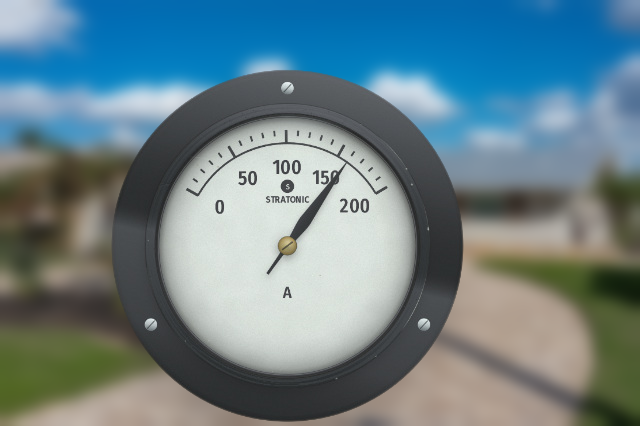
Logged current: 160; A
